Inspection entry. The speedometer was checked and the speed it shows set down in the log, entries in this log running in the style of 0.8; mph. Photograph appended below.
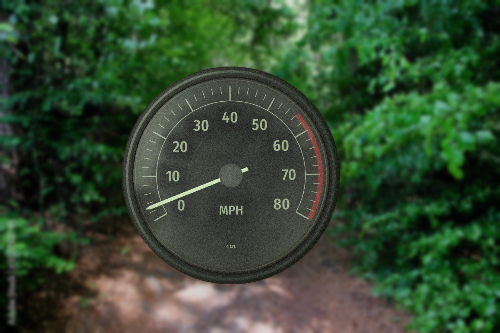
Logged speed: 3; mph
